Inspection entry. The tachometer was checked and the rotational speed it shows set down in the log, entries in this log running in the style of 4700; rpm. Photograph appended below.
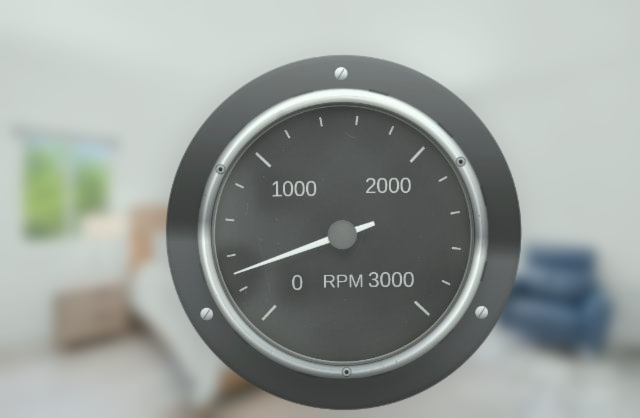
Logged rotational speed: 300; rpm
